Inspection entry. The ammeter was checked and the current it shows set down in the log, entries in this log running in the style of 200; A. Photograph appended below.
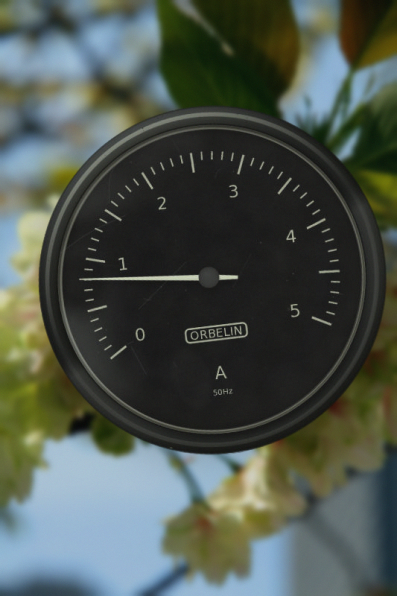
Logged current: 0.8; A
